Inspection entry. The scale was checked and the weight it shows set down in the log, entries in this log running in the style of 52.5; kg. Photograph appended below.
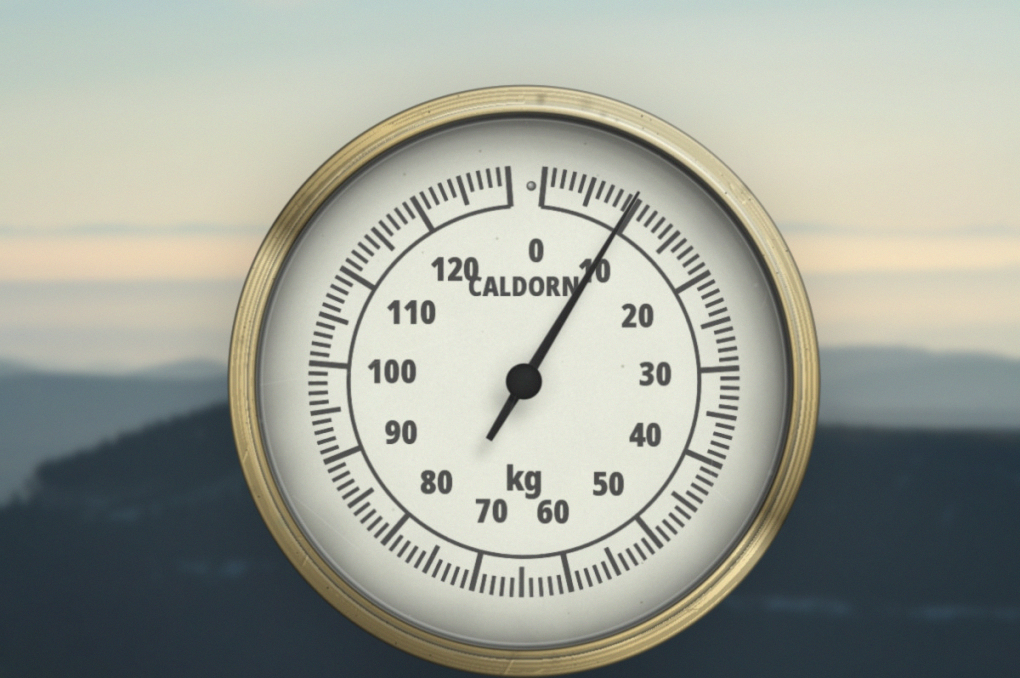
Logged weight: 9.5; kg
